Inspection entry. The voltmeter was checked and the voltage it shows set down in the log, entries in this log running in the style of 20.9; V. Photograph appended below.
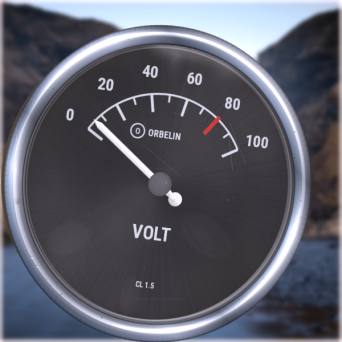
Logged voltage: 5; V
